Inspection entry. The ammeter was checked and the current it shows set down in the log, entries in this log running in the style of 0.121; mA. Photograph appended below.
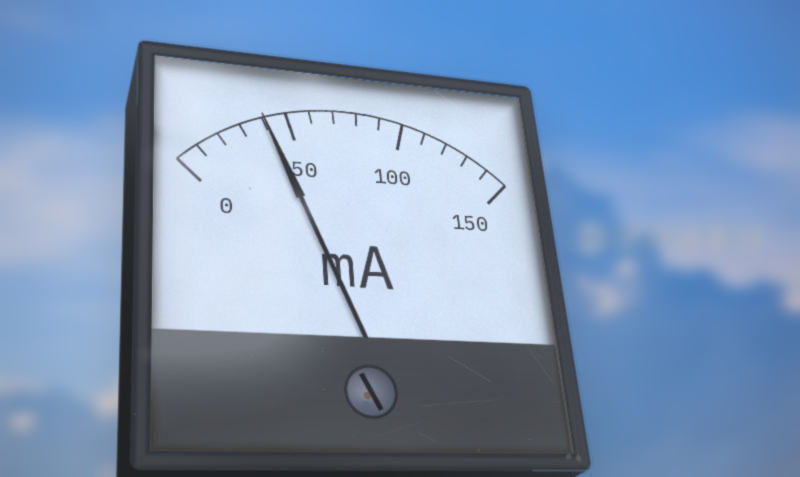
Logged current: 40; mA
